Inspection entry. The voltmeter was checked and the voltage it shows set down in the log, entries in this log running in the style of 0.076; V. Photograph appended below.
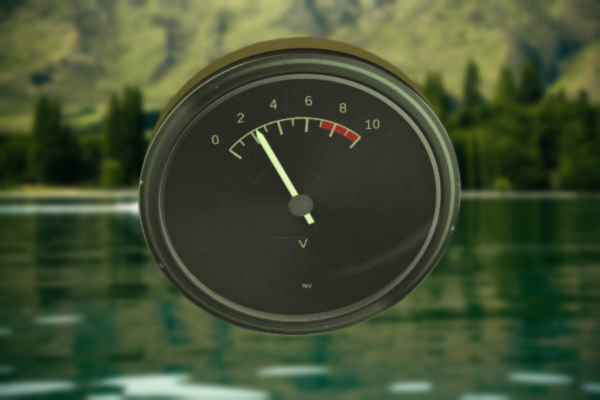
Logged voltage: 2.5; V
